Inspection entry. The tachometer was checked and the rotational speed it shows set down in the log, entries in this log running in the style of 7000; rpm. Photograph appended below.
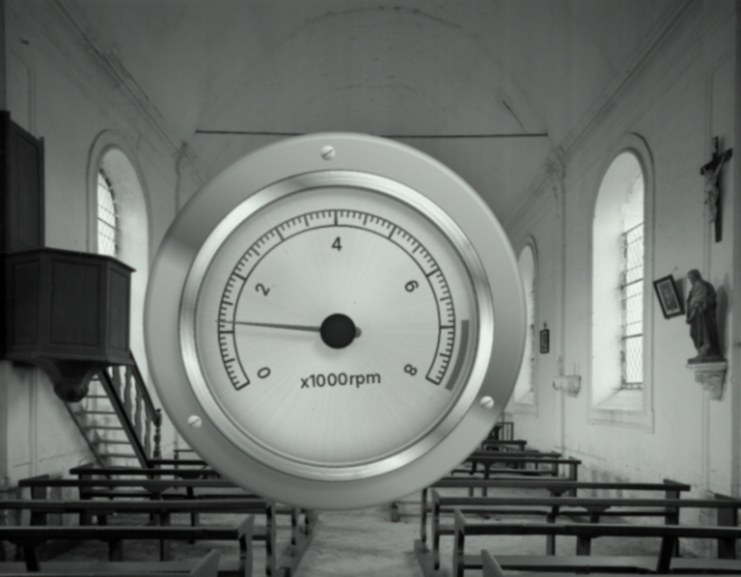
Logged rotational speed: 1200; rpm
